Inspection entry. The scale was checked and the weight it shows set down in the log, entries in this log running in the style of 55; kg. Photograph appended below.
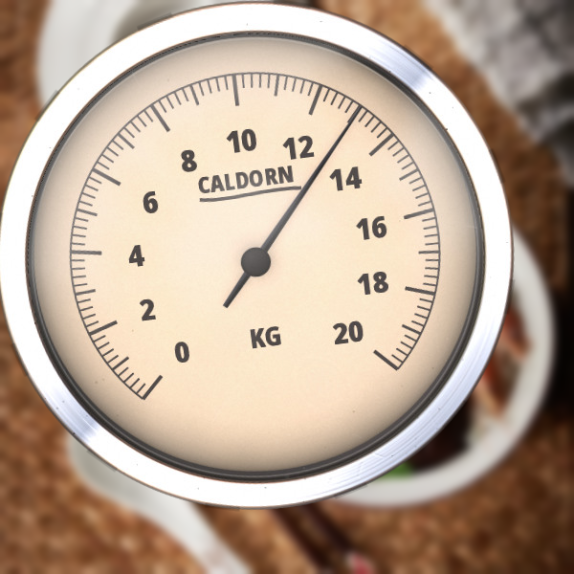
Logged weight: 13; kg
